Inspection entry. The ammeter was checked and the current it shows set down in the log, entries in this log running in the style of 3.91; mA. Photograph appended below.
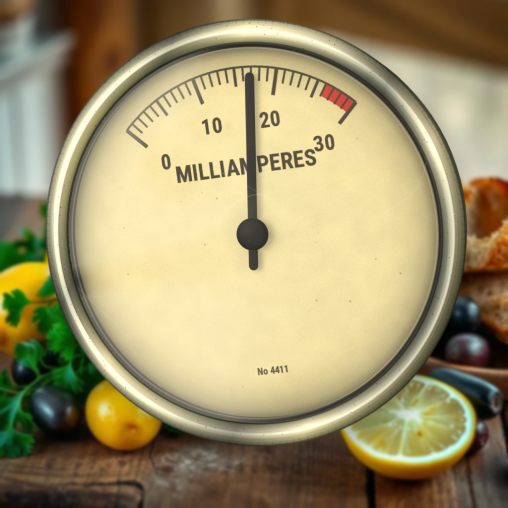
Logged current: 17; mA
